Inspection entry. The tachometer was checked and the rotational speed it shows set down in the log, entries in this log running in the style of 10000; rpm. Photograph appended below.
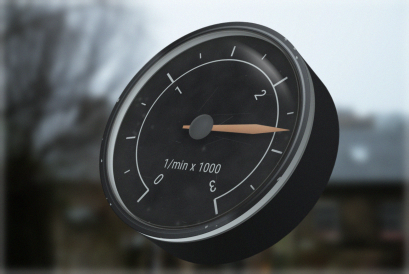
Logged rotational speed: 2375; rpm
